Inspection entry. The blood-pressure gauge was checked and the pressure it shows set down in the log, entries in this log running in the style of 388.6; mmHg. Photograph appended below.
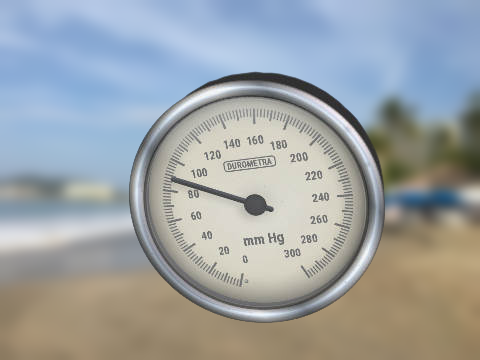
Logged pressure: 90; mmHg
